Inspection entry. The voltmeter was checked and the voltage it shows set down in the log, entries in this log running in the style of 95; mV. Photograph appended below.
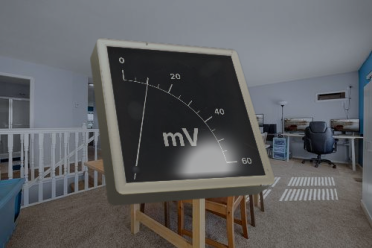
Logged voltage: 10; mV
